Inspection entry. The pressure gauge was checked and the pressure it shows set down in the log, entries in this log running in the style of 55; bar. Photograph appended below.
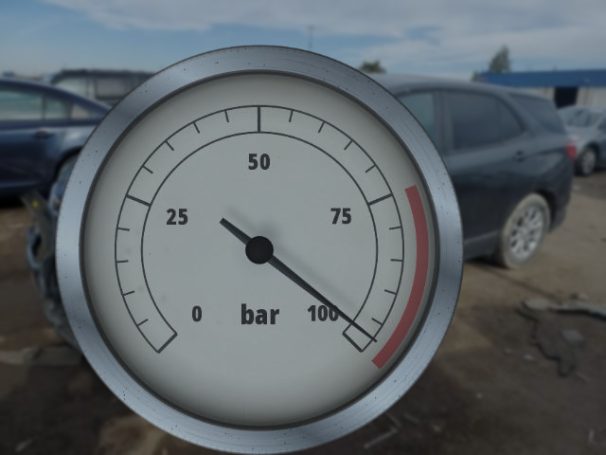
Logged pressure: 97.5; bar
